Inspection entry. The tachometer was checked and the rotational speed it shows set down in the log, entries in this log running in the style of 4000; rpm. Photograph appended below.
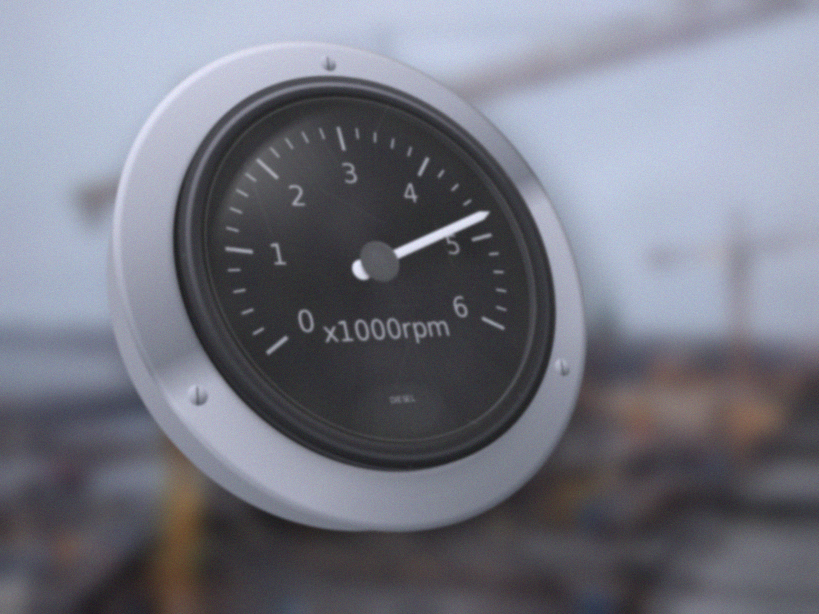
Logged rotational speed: 4800; rpm
